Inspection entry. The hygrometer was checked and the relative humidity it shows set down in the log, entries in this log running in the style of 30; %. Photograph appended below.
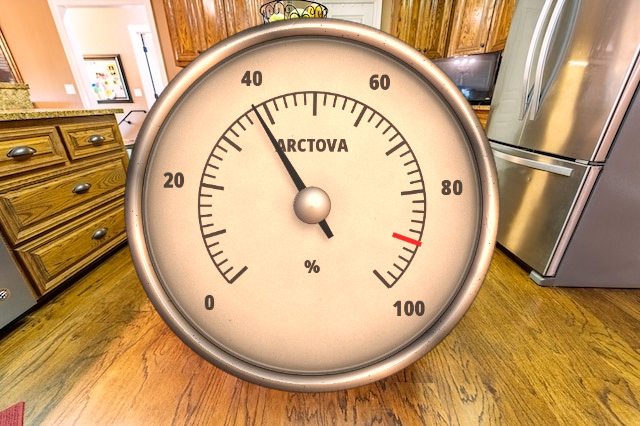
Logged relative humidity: 38; %
